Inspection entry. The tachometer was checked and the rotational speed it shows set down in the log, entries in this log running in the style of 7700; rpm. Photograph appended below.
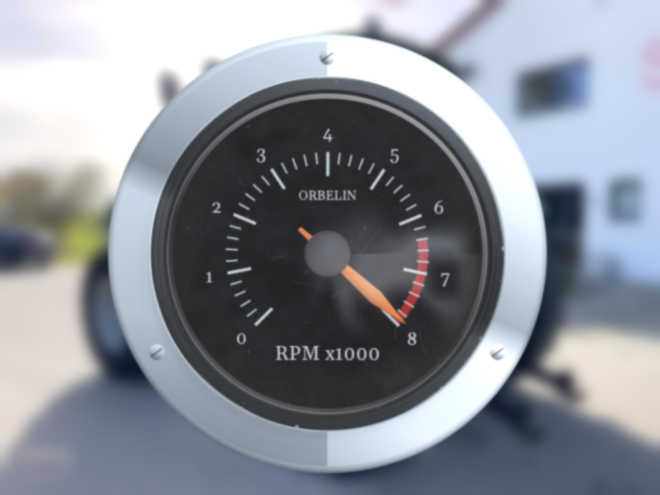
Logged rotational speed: 7900; rpm
